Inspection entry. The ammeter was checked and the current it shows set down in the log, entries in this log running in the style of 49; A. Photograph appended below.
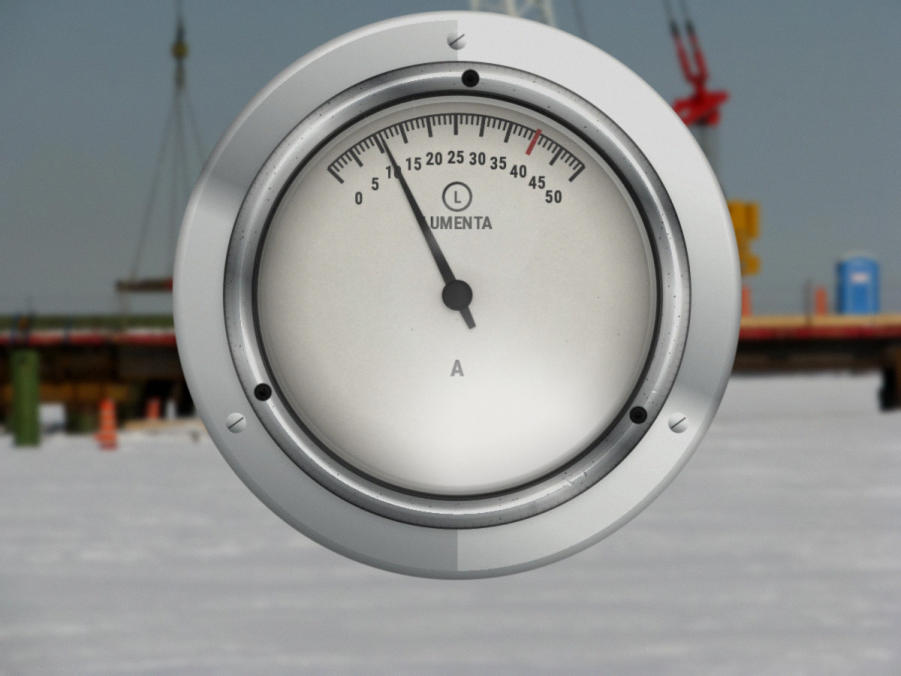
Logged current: 11; A
